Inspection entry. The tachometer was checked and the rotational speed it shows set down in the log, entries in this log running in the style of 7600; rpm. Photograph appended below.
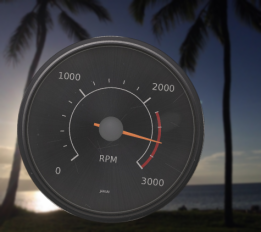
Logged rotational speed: 2600; rpm
